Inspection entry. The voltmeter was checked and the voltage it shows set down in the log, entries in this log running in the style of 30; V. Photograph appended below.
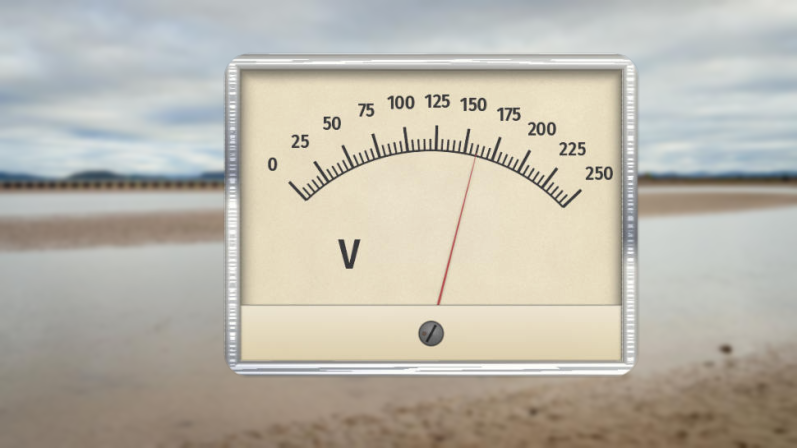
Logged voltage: 160; V
